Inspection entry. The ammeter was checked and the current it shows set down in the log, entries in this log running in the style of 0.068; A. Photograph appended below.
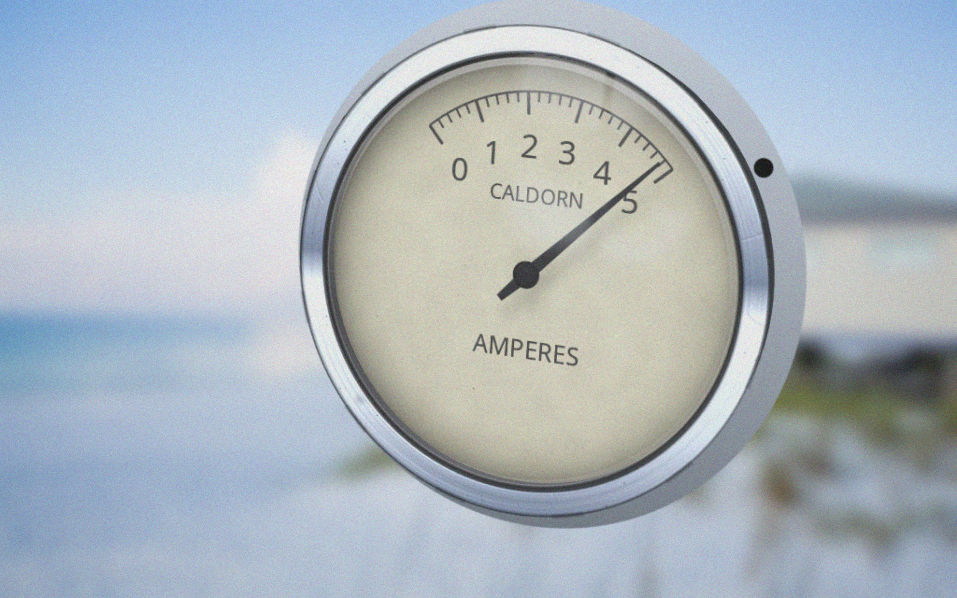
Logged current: 4.8; A
